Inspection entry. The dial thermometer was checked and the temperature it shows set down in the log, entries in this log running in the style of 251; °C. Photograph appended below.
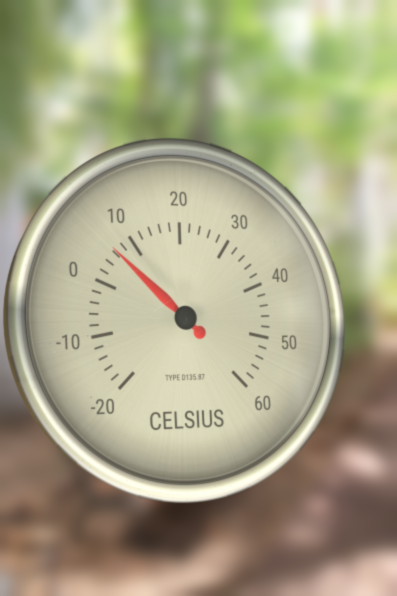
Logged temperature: 6; °C
